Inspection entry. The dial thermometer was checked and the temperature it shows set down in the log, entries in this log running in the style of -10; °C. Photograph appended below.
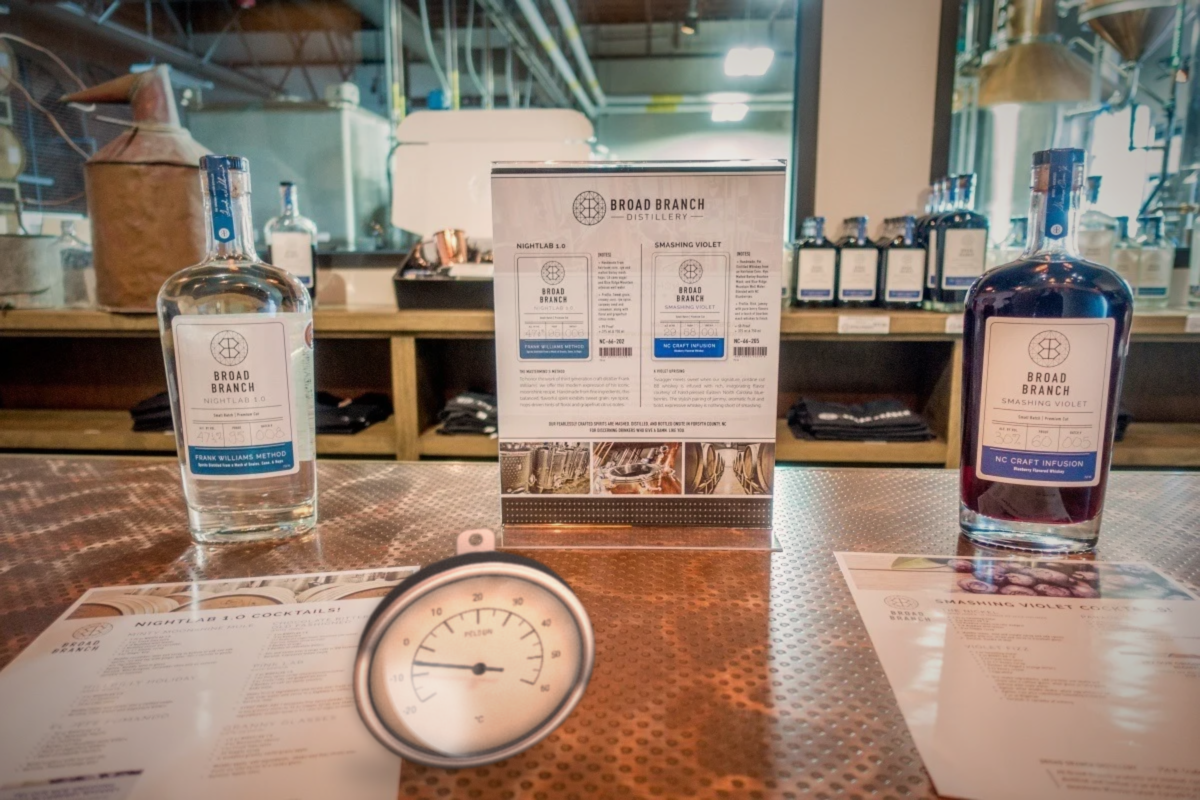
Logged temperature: -5; °C
